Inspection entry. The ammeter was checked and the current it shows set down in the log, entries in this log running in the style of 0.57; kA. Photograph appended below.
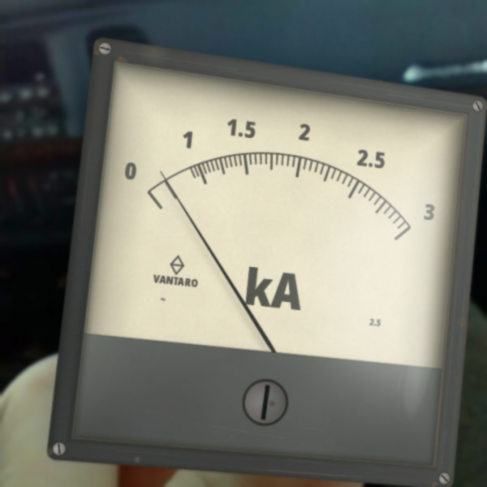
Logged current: 0.5; kA
